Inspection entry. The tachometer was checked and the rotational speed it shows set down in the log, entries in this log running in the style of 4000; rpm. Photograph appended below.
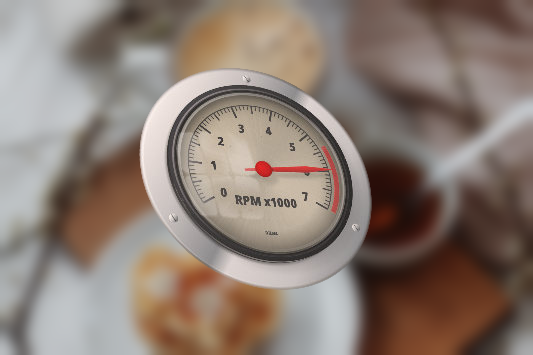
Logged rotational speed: 6000; rpm
